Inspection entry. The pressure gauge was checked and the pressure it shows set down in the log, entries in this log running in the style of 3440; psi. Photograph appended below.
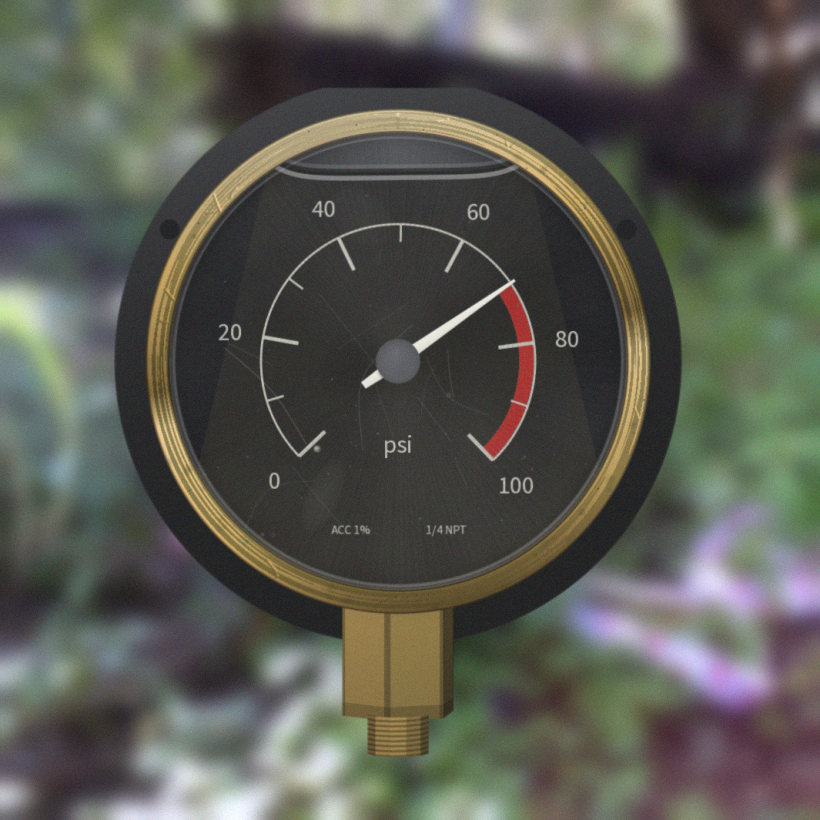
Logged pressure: 70; psi
